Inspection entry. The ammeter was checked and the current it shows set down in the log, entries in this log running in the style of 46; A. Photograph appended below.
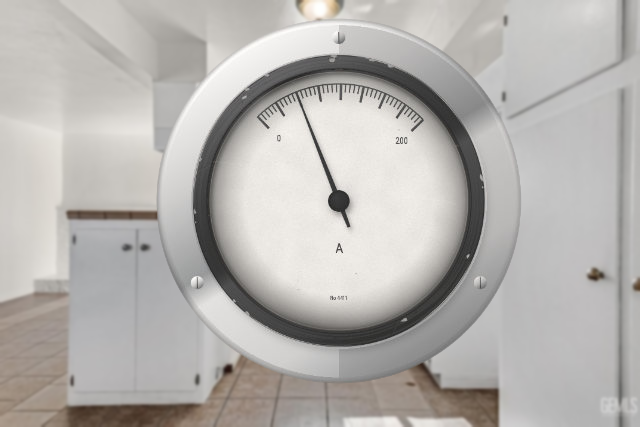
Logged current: 50; A
